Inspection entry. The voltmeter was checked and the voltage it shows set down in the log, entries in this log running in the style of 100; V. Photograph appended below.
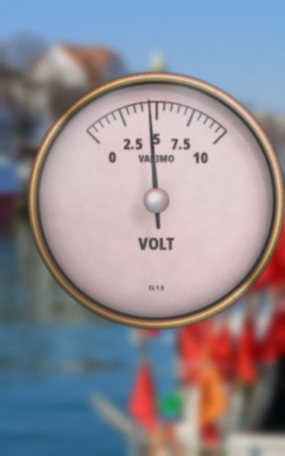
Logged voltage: 4.5; V
